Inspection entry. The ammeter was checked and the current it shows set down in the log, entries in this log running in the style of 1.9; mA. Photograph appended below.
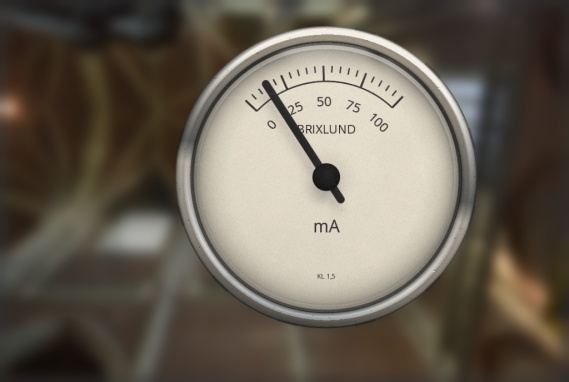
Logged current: 15; mA
